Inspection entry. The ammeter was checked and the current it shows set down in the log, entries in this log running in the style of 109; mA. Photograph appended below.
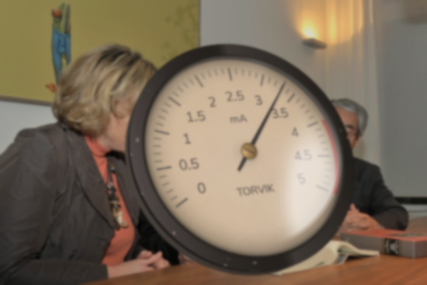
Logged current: 3.3; mA
